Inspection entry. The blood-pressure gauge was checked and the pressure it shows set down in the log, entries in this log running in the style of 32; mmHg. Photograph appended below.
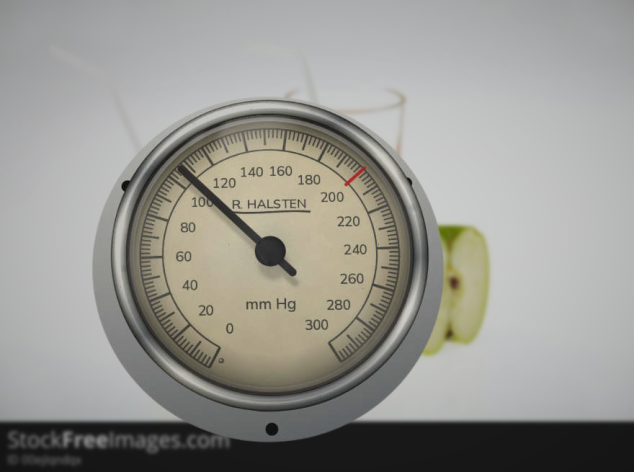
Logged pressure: 106; mmHg
